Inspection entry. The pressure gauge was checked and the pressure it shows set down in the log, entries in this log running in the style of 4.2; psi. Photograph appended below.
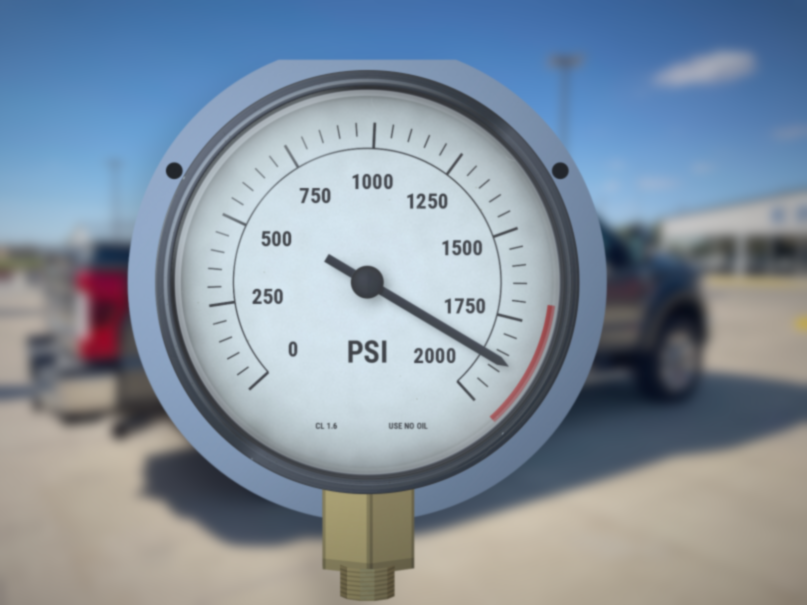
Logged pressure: 1875; psi
